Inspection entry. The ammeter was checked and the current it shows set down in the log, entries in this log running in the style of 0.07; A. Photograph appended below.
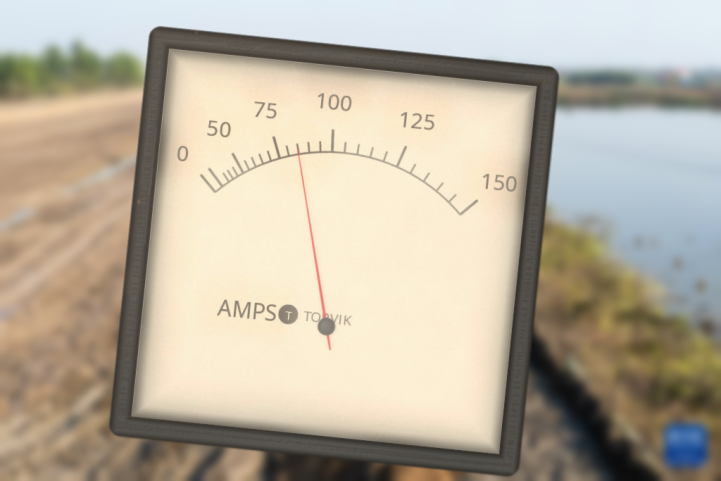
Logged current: 85; A
